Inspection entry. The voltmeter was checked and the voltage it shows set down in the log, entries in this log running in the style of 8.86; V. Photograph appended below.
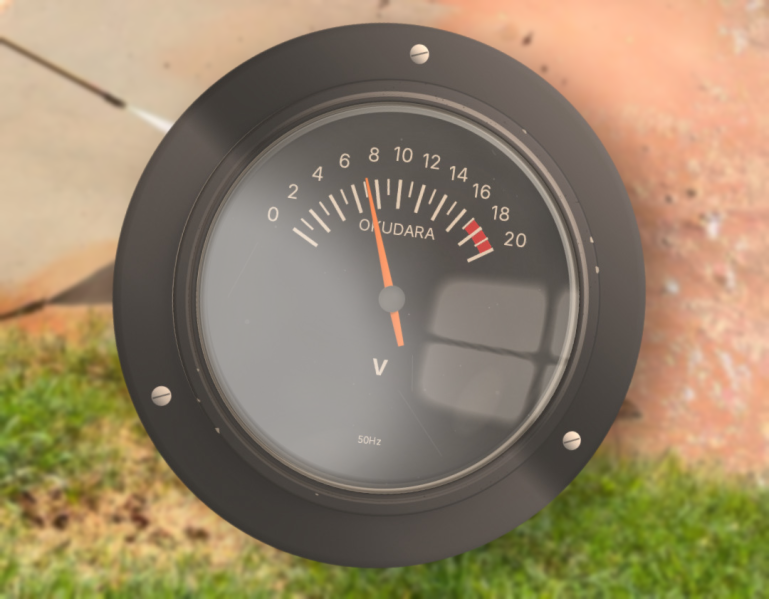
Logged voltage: 7; V
